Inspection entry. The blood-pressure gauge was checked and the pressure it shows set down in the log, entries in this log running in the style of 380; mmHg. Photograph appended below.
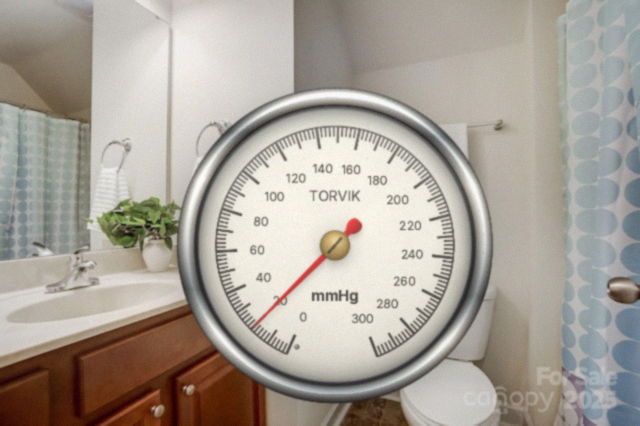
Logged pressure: 20; mmHg
